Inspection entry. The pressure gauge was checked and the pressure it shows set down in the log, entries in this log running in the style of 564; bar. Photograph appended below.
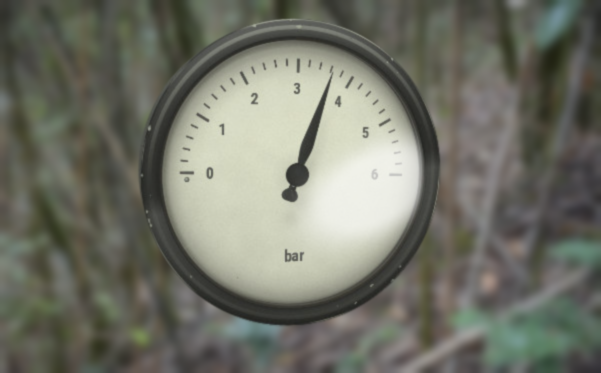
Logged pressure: 3.6; bar
